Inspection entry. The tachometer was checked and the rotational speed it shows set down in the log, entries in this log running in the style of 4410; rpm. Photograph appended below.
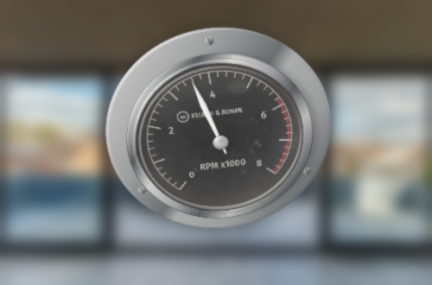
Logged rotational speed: 3600; rpm
